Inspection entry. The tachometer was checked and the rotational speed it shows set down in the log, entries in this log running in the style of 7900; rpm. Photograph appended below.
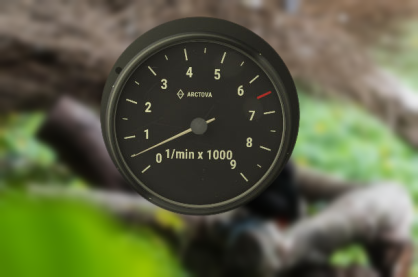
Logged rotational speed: 500; rpm
